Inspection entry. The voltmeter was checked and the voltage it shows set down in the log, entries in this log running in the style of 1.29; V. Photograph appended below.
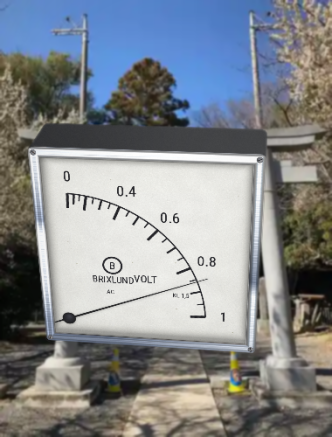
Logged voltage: 0.85; V
